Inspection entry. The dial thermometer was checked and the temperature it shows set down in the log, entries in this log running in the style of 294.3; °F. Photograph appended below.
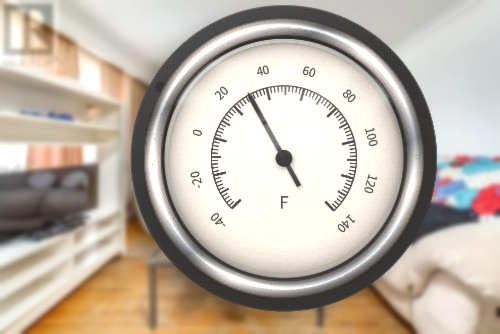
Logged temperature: 30; °F
